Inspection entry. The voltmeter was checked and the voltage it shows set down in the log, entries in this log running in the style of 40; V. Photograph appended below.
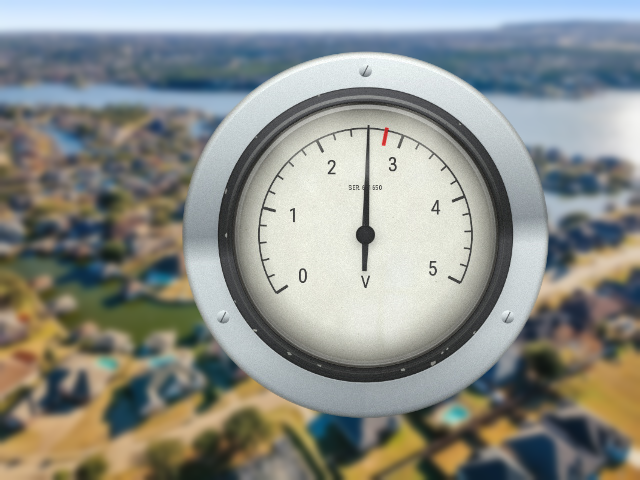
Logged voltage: 2.6; V
